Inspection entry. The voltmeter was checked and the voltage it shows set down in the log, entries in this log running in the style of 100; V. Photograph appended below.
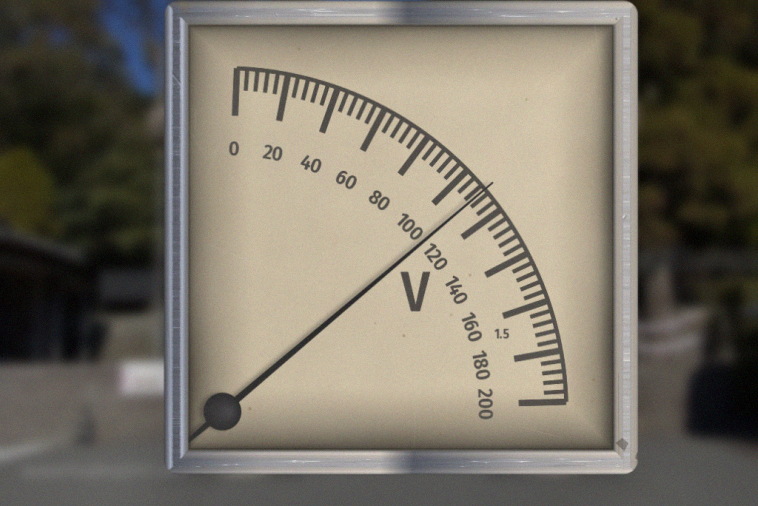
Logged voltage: 110; V
